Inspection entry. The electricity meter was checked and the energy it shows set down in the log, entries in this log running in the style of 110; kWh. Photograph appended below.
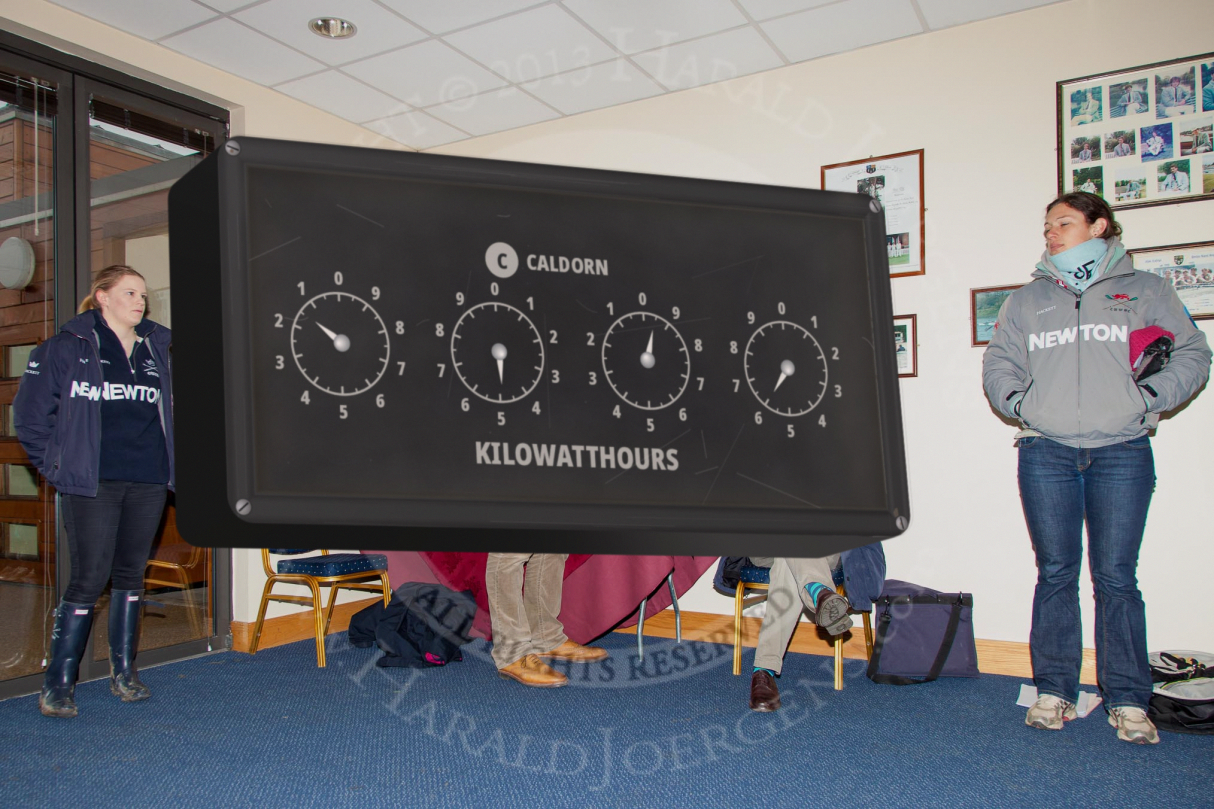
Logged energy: 1496; kWh
